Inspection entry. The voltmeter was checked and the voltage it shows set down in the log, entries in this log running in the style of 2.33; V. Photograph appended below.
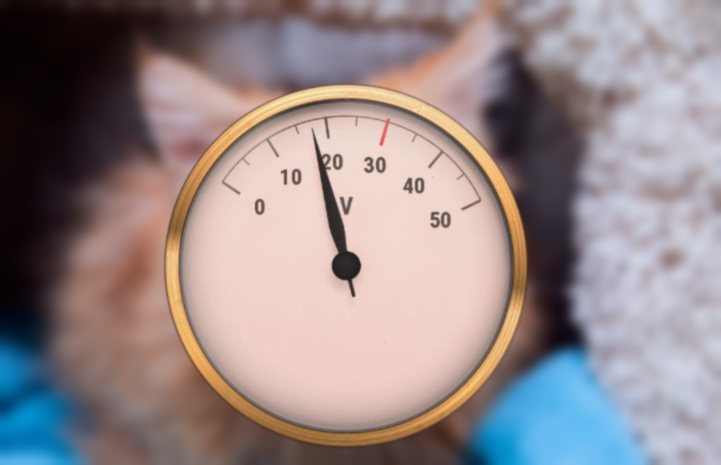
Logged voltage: 17.5; V
